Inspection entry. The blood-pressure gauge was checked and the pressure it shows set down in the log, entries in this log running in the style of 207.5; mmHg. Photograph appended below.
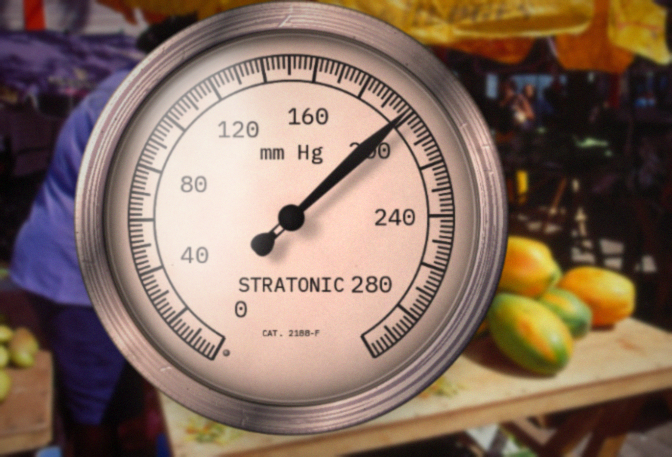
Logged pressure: 198; mmHg
